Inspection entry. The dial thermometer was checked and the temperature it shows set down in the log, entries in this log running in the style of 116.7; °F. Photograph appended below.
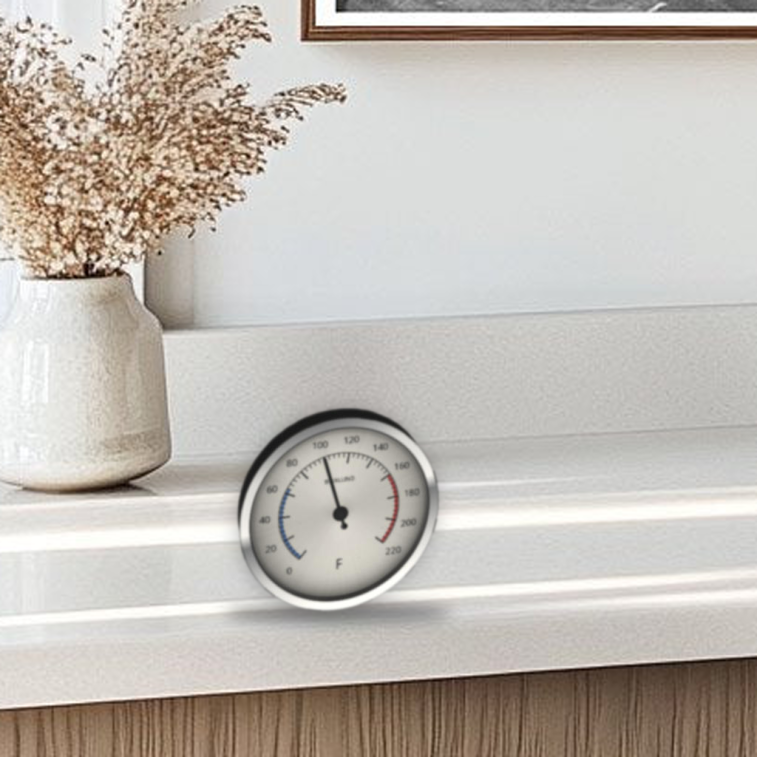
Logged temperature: 100; °F
